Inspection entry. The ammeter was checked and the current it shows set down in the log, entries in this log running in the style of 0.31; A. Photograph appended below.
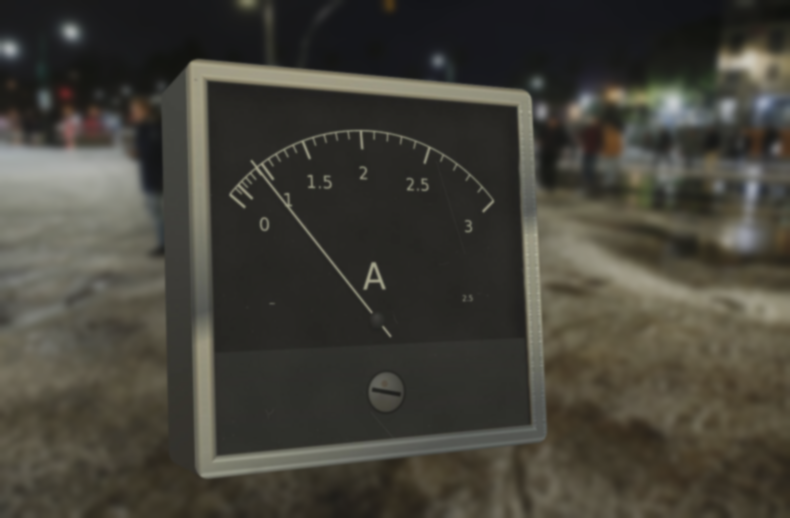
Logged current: 0.9; A
